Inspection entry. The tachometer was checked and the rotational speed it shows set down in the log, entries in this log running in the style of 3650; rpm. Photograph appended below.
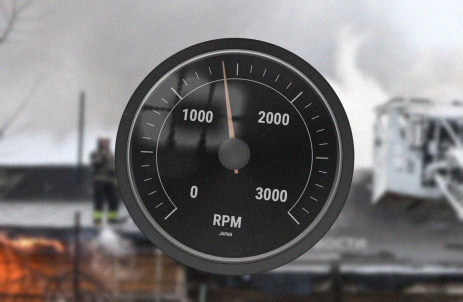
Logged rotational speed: 1400; rpm
